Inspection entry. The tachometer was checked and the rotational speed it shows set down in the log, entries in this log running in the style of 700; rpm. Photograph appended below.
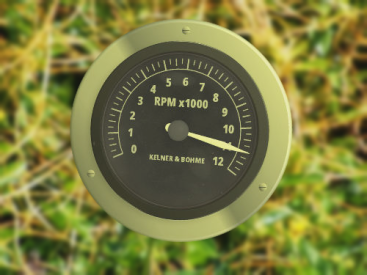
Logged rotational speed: 11000; rpm
